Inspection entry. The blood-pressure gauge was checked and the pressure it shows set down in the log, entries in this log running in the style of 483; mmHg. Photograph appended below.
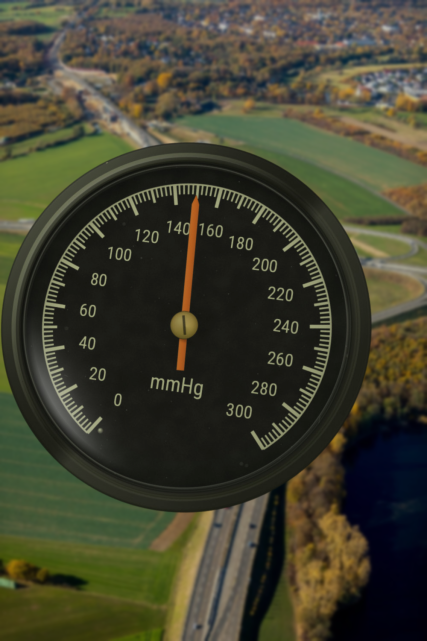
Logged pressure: 150; mmHg
